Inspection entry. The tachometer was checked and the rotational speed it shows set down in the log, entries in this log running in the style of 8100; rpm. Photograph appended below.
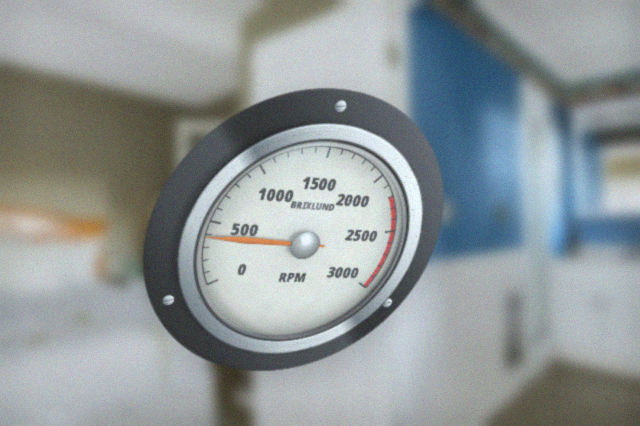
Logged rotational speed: 400; rpm
